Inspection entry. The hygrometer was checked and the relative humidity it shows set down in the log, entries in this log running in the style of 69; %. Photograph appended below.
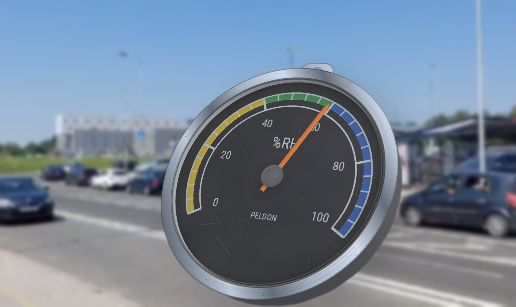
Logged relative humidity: 60; %
